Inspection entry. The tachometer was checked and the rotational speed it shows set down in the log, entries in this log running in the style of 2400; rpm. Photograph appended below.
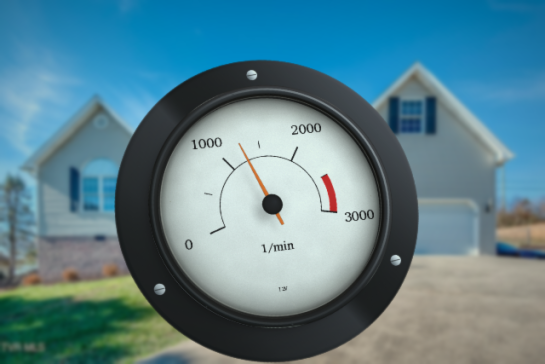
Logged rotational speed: 1250; rpm
